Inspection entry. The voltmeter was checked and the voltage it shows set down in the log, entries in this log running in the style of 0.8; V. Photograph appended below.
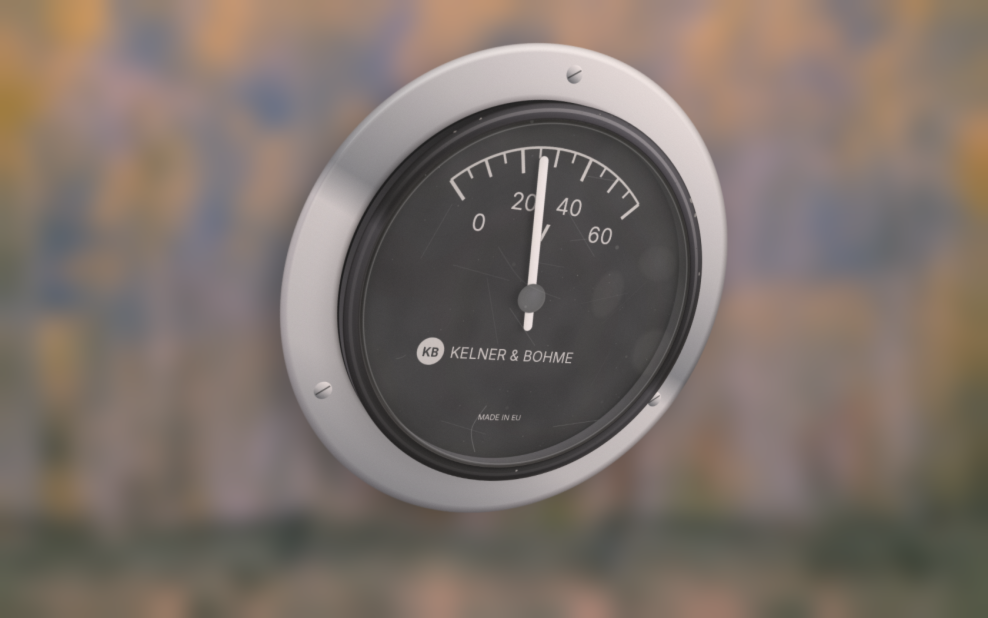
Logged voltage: 25; V
